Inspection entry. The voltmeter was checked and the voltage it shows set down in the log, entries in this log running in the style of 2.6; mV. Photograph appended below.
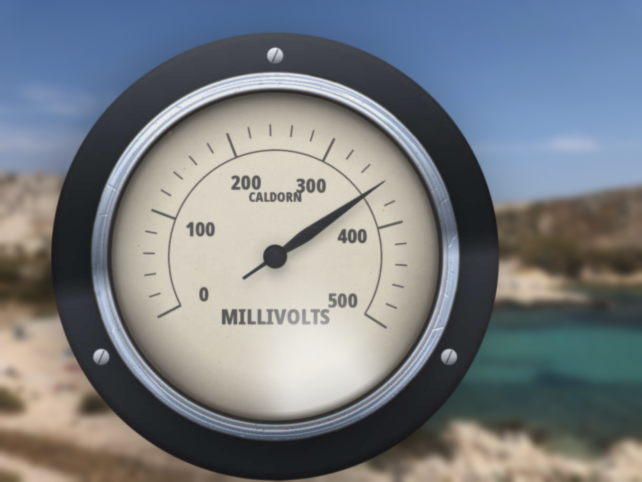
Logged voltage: 360; mV
